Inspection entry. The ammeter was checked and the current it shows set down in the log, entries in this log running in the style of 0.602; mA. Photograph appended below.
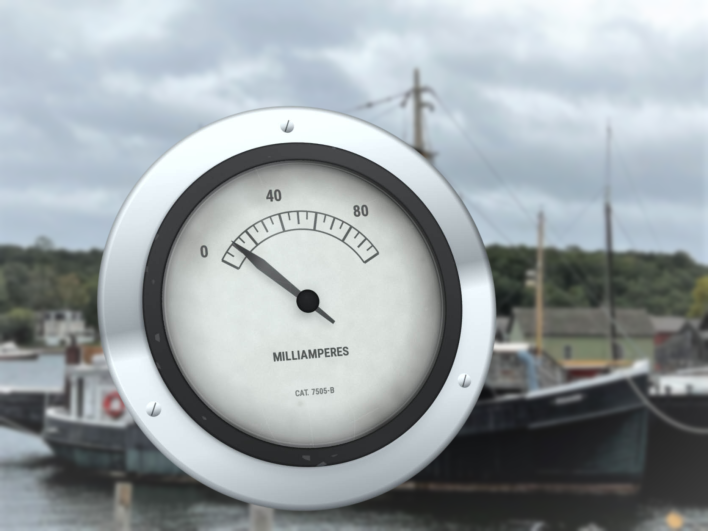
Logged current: 10; mA
